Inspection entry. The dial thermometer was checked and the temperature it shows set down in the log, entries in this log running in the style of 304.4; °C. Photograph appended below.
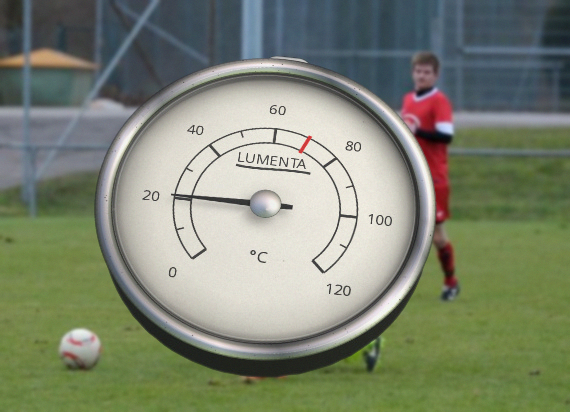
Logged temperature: 20; °C
